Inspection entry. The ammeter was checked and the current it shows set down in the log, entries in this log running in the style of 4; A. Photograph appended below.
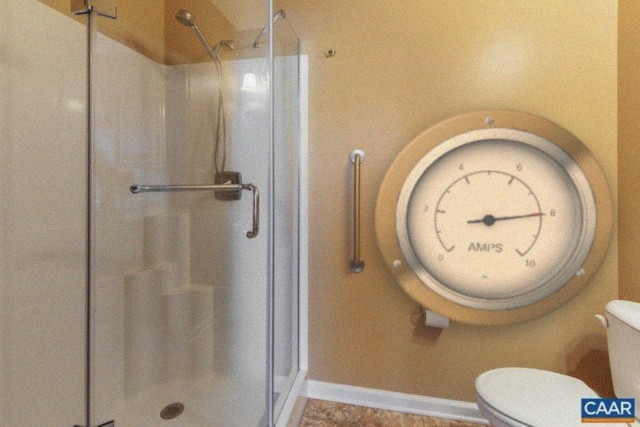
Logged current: 8; A
